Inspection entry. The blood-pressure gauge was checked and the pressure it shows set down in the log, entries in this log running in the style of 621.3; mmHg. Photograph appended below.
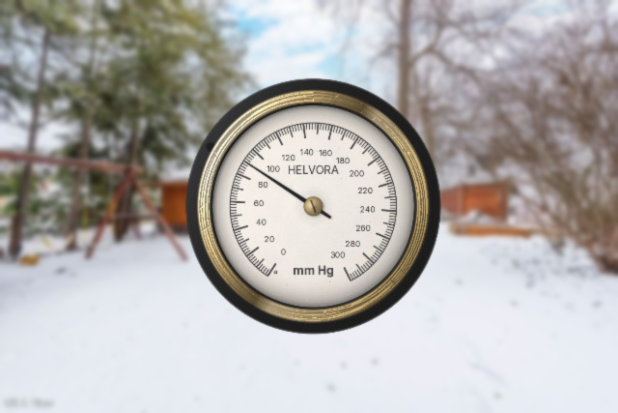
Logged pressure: 90; mmHg
